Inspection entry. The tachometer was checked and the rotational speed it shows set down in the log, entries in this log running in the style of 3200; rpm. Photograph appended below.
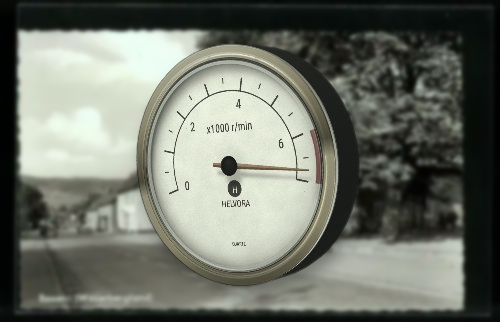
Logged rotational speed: 6750; rpm
